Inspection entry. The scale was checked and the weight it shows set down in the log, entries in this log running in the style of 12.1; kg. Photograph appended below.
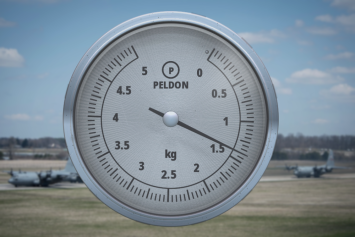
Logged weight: 1.4; kg
